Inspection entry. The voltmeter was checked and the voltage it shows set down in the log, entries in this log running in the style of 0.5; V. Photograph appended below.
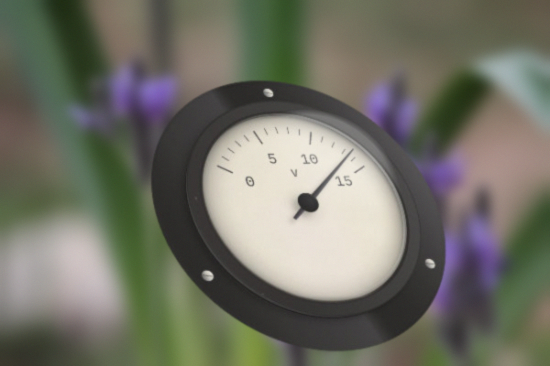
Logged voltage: 13.5; V
